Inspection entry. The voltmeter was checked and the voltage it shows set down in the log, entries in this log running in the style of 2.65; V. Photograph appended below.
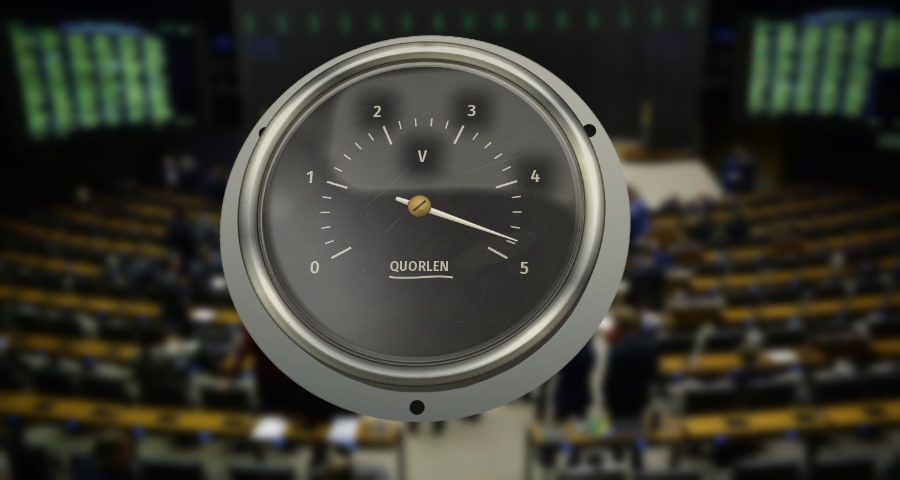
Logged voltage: 4.8; V
